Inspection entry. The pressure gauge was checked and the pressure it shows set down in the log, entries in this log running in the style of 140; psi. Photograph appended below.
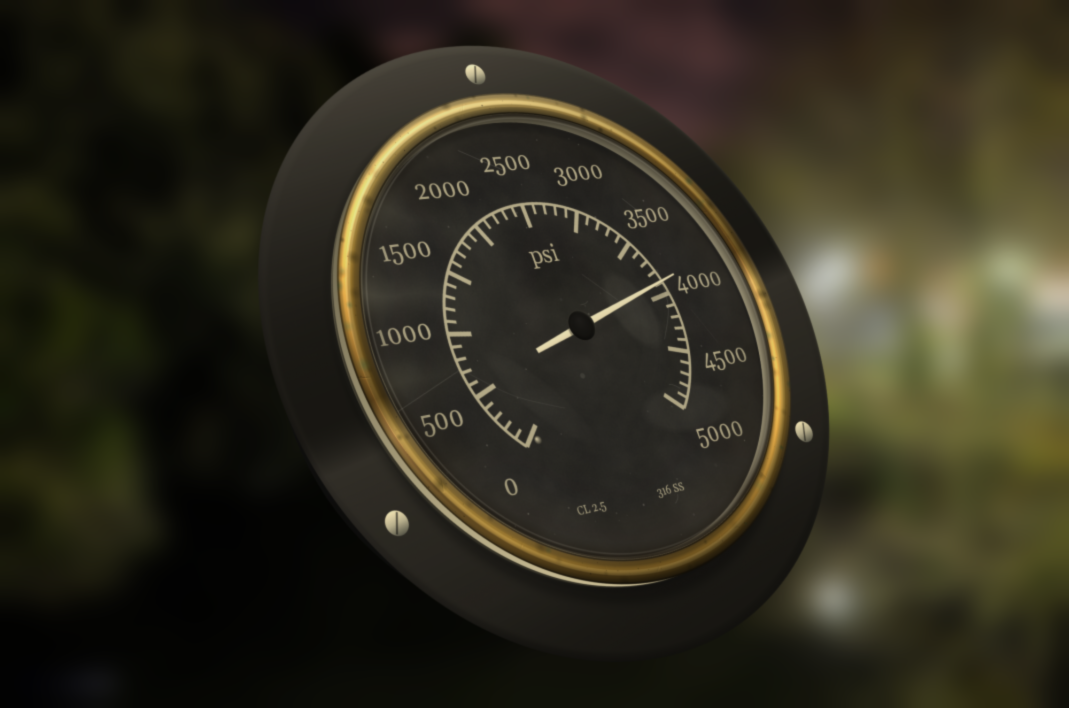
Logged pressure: 3900; psi
